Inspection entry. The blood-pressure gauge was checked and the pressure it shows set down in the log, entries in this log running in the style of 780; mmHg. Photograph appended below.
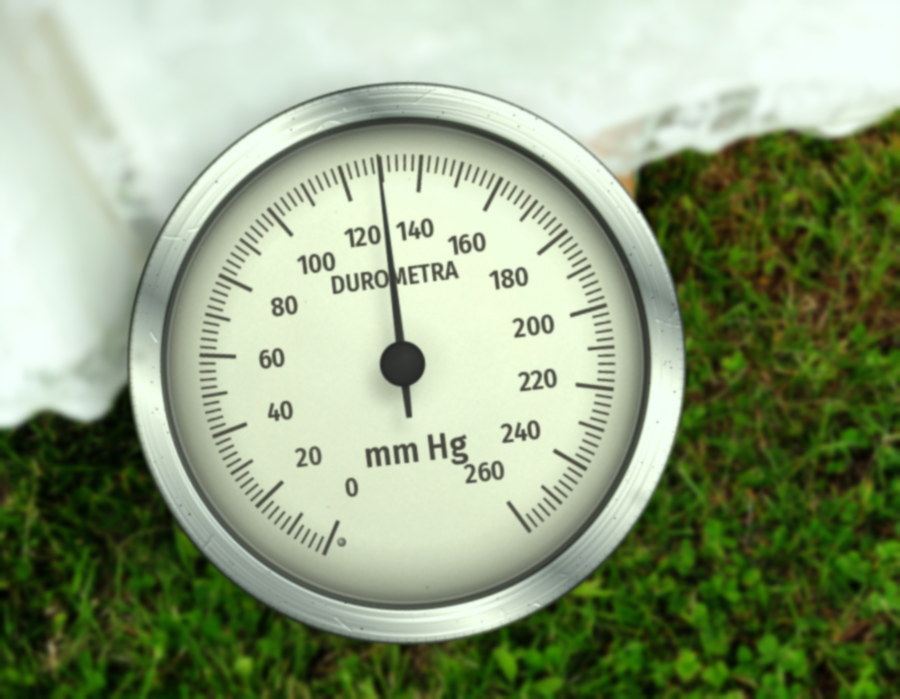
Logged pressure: 130; mmHg
